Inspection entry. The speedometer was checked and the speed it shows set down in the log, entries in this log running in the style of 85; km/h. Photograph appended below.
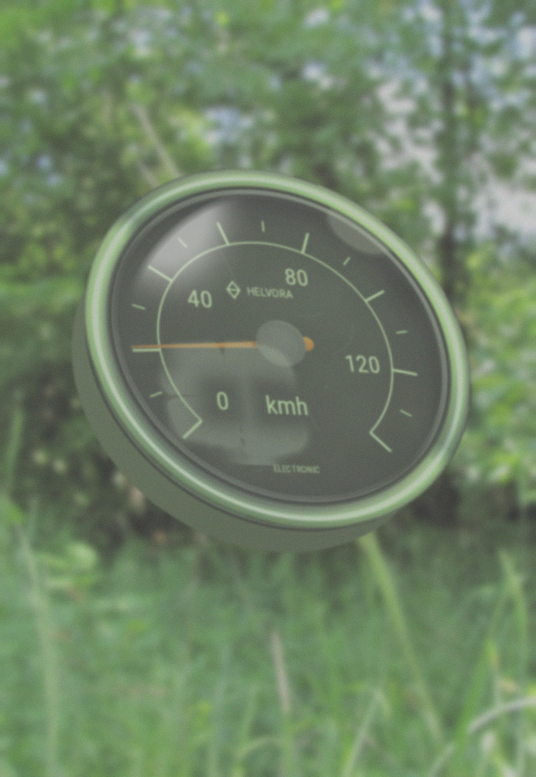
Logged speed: 20; km/h
